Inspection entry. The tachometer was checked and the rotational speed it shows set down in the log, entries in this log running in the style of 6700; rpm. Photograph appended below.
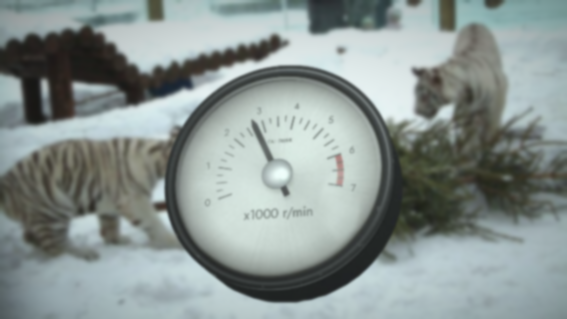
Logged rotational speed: 2750; rpm
